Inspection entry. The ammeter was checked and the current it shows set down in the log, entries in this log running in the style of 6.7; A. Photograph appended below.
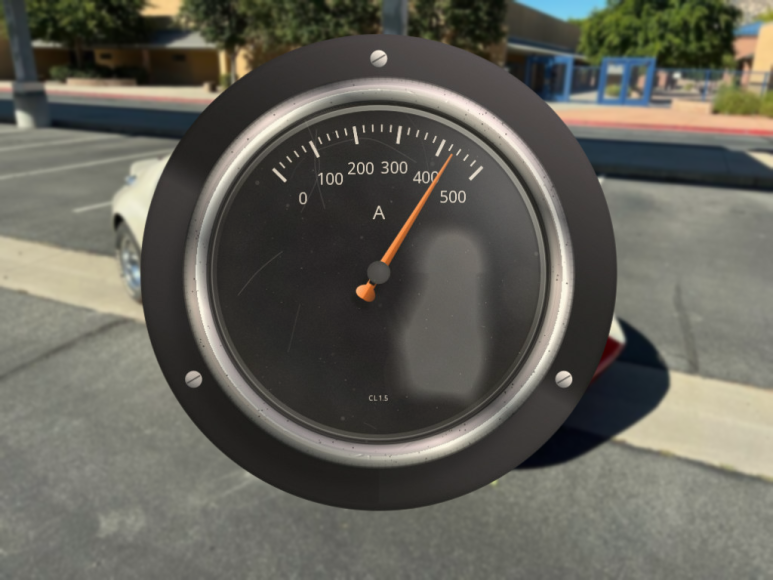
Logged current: 430; A
